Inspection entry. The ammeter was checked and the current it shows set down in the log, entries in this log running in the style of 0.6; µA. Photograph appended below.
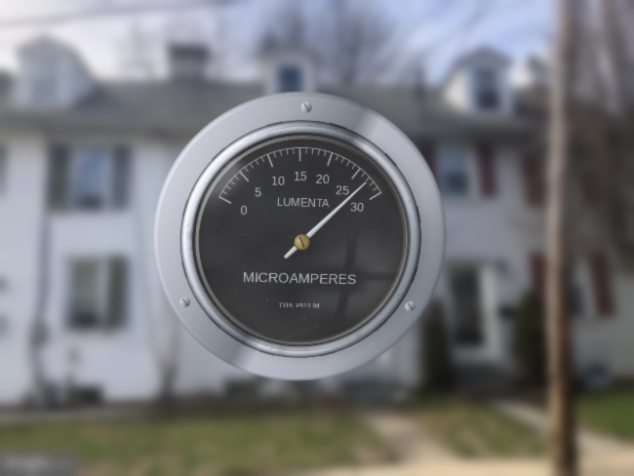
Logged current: 27; µA
